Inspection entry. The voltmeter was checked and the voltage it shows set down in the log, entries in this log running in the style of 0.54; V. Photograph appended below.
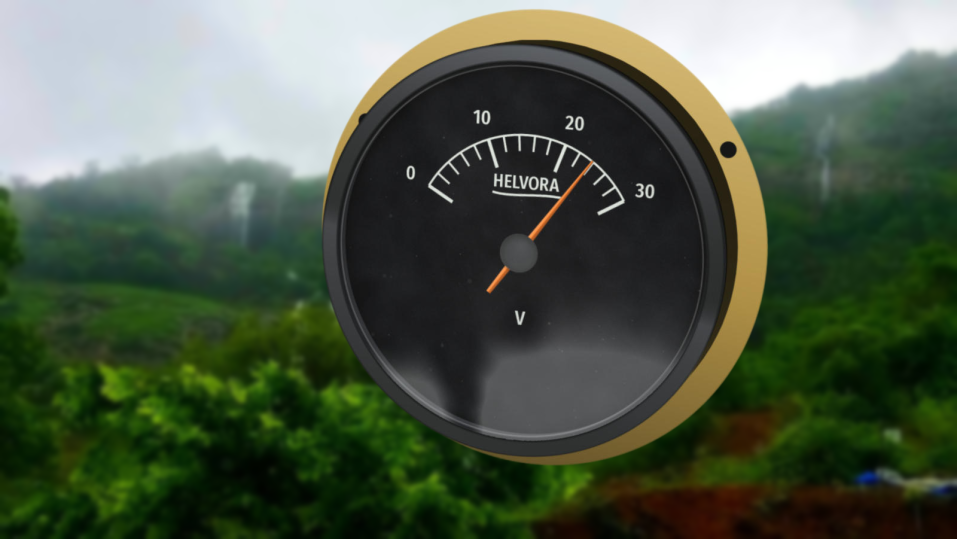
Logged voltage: 24; V
